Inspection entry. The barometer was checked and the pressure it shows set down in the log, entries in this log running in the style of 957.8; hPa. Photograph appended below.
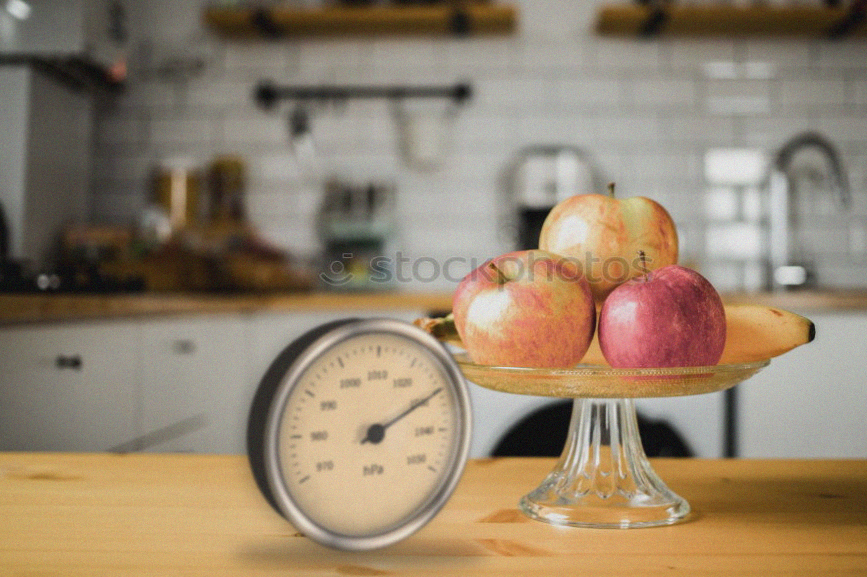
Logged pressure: 1030; hPa
